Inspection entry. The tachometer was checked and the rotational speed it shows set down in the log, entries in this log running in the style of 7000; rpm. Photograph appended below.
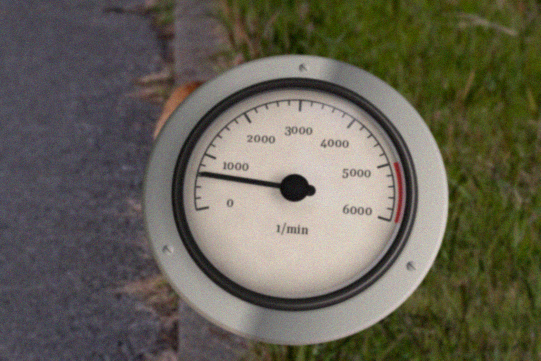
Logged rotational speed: 600; rpm
